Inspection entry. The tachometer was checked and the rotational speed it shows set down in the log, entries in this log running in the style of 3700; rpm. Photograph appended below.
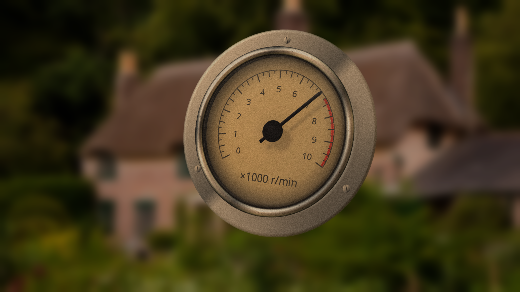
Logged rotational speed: 7000; rpm
